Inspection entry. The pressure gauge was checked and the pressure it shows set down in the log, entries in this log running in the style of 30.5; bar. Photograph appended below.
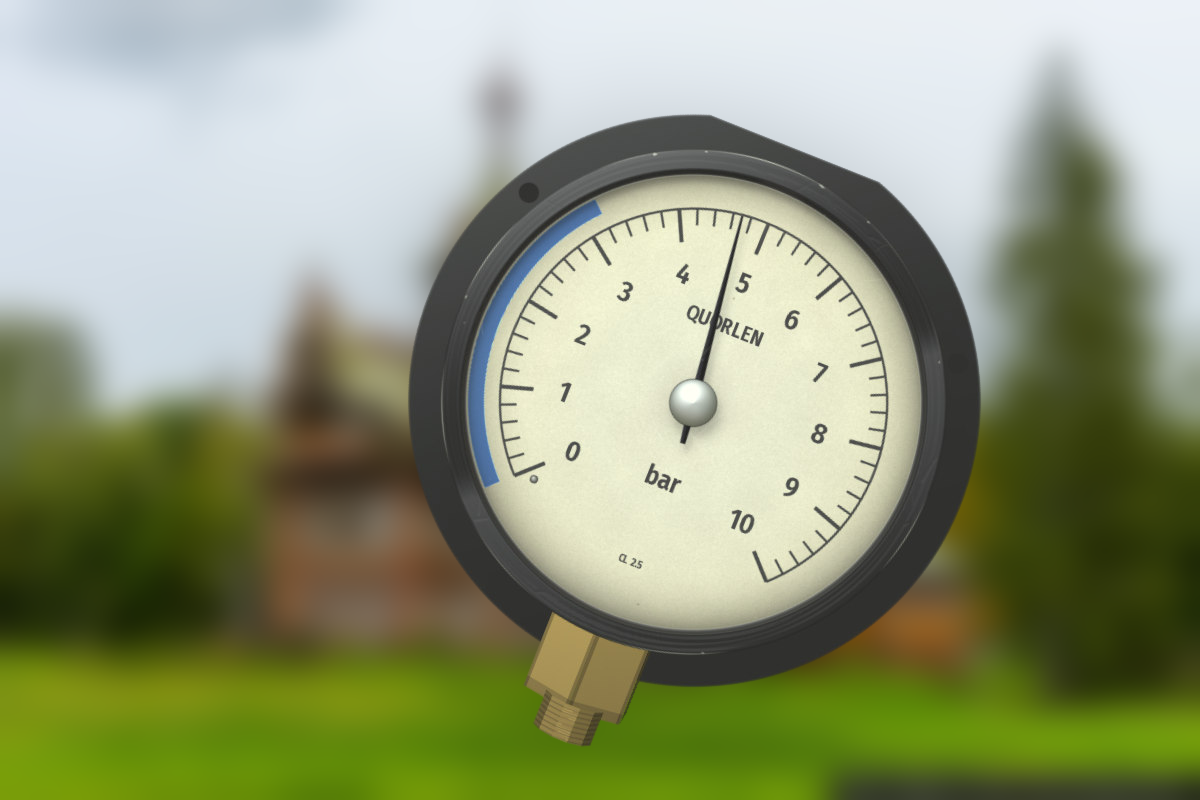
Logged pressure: 4.7; bar
